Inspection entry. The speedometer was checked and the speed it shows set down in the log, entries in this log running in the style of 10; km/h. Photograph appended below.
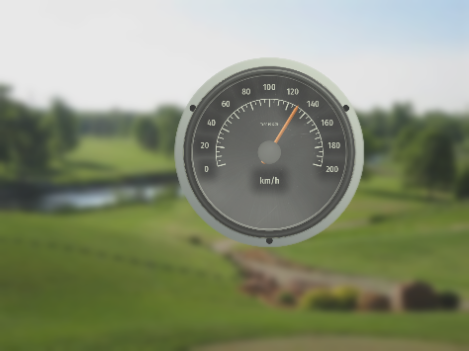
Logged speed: 130; km/h
